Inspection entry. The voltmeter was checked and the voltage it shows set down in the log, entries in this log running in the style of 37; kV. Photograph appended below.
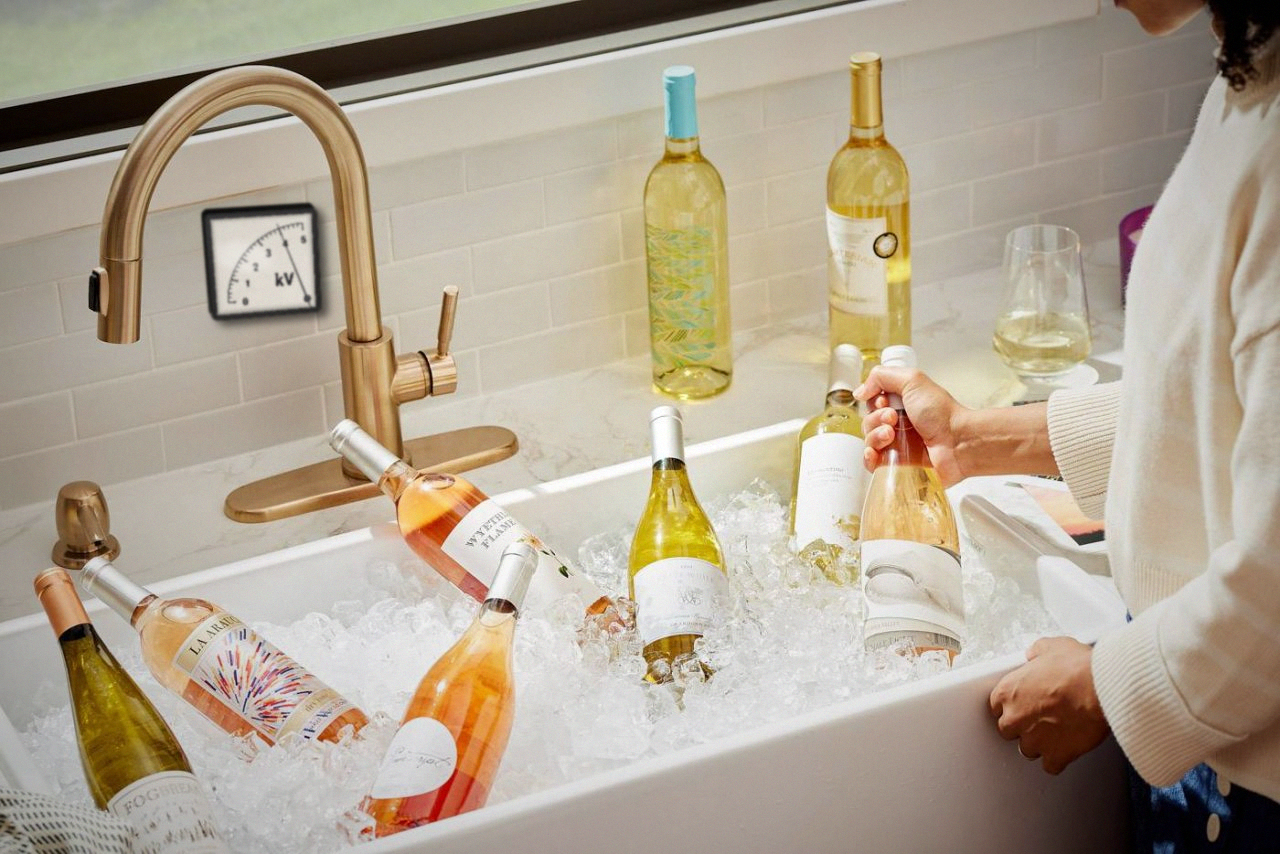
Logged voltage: 4; kV
